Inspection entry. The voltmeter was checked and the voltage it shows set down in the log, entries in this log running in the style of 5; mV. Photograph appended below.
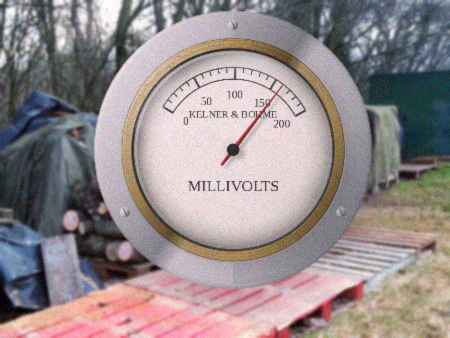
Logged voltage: 160; mV
